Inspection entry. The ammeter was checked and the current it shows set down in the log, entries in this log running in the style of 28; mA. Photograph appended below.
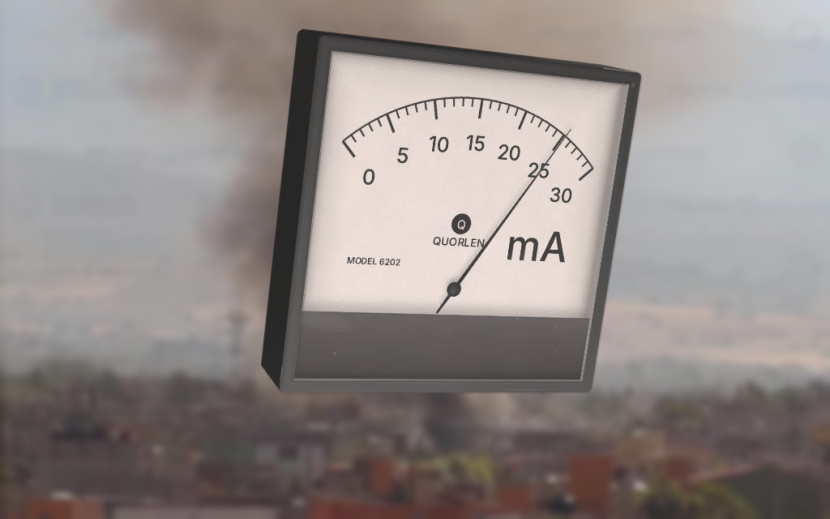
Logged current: 25; mA
